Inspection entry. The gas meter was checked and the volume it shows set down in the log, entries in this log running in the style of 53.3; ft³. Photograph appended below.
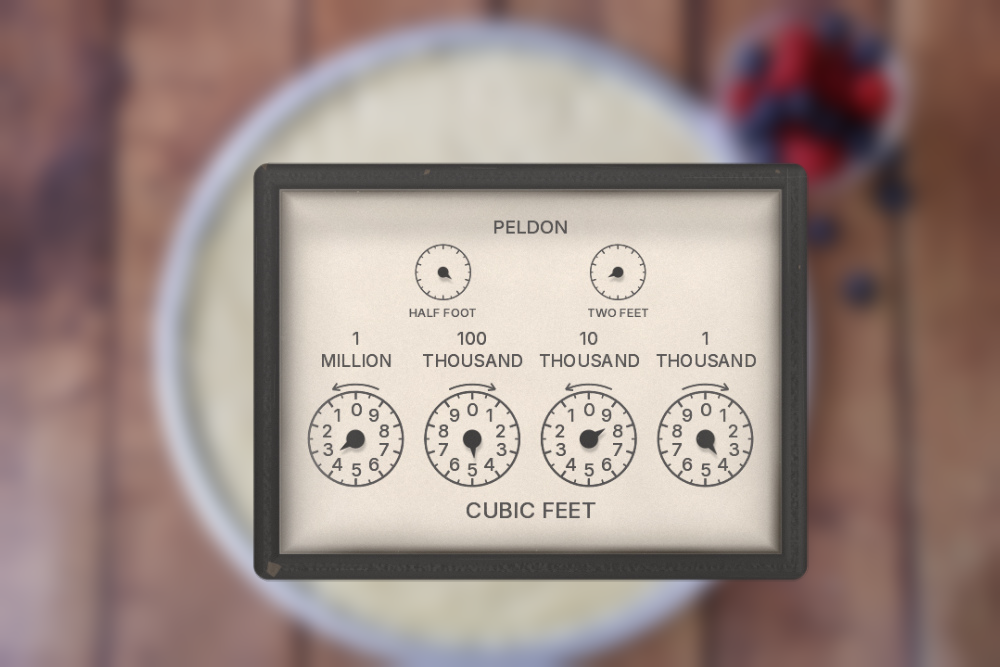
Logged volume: 348400; ft³
